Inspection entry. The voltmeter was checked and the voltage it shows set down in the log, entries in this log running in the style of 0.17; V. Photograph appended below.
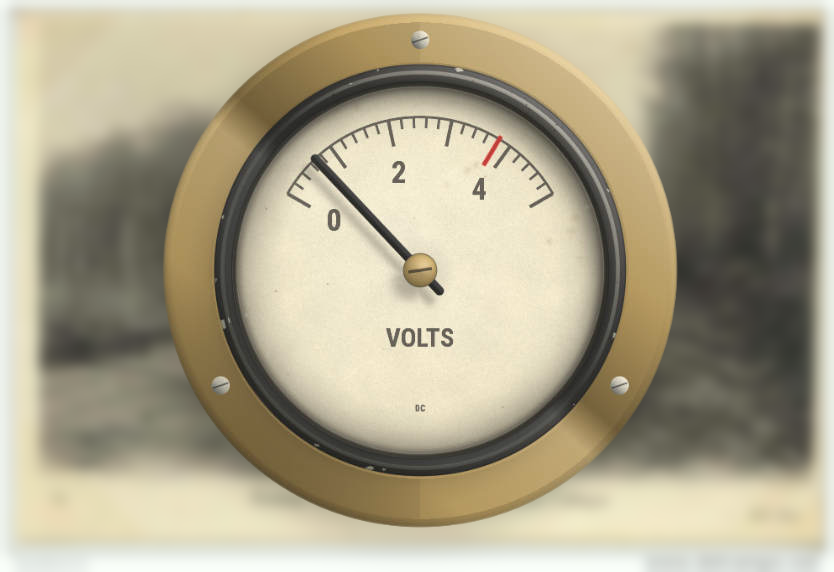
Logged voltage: 0.7; V
